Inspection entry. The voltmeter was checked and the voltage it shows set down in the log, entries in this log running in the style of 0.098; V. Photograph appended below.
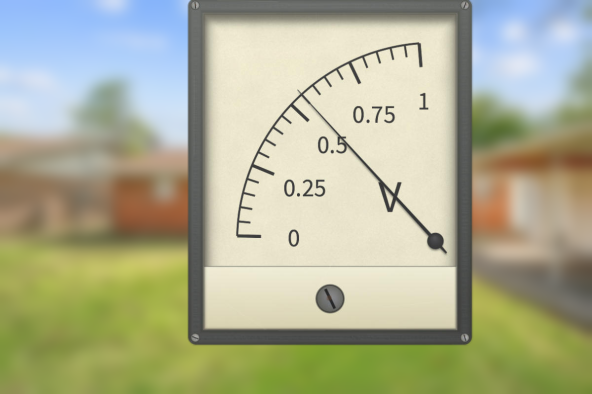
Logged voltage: 0.55; V
